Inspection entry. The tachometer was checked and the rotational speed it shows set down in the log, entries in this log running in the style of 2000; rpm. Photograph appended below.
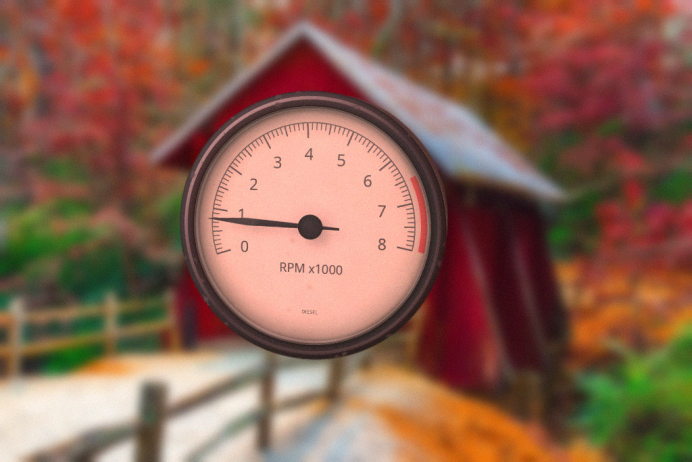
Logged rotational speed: 800; rpm
